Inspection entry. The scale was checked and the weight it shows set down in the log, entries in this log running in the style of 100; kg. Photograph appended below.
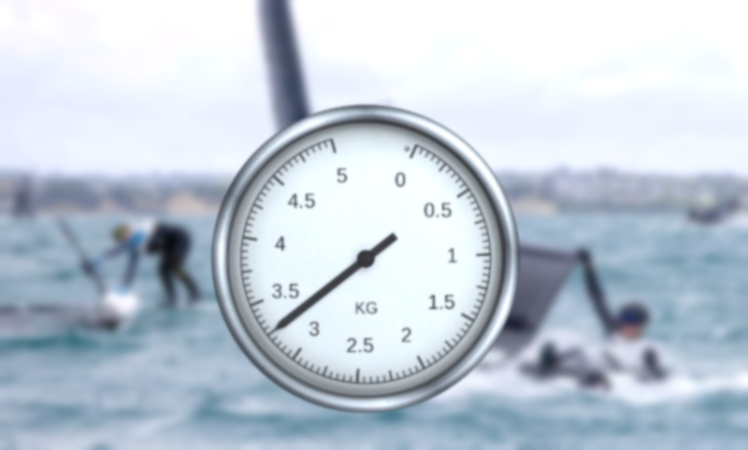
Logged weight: 3.25; kg
